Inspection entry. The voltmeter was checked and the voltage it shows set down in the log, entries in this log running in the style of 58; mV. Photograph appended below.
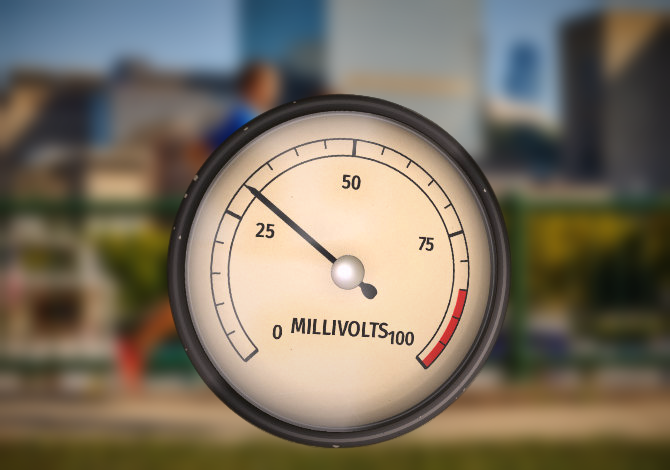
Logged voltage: 30; mV
